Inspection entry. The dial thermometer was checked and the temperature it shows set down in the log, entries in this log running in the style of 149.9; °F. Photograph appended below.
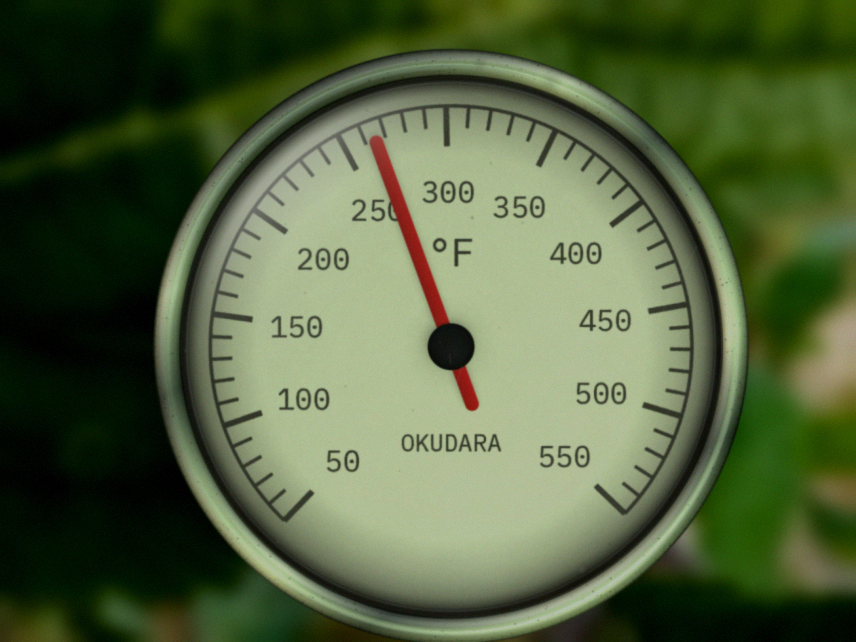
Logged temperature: 265; °F
